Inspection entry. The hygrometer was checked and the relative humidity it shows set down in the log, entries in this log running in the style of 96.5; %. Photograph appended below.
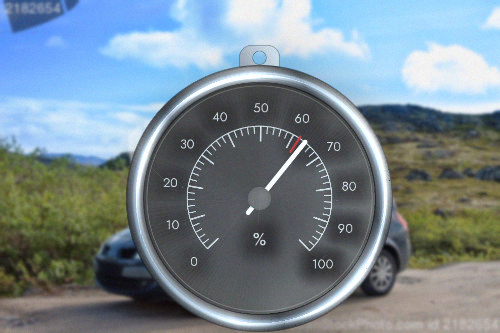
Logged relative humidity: 64; %
